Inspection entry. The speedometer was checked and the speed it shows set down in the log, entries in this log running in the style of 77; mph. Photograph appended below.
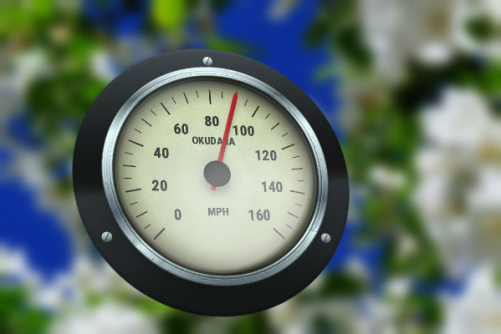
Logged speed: 90; mph
